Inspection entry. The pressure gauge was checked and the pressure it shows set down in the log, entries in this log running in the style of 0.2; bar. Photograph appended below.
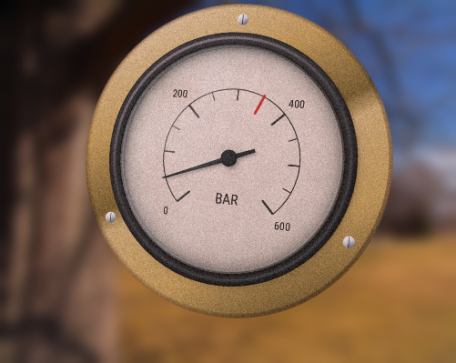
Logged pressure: 50; bar
